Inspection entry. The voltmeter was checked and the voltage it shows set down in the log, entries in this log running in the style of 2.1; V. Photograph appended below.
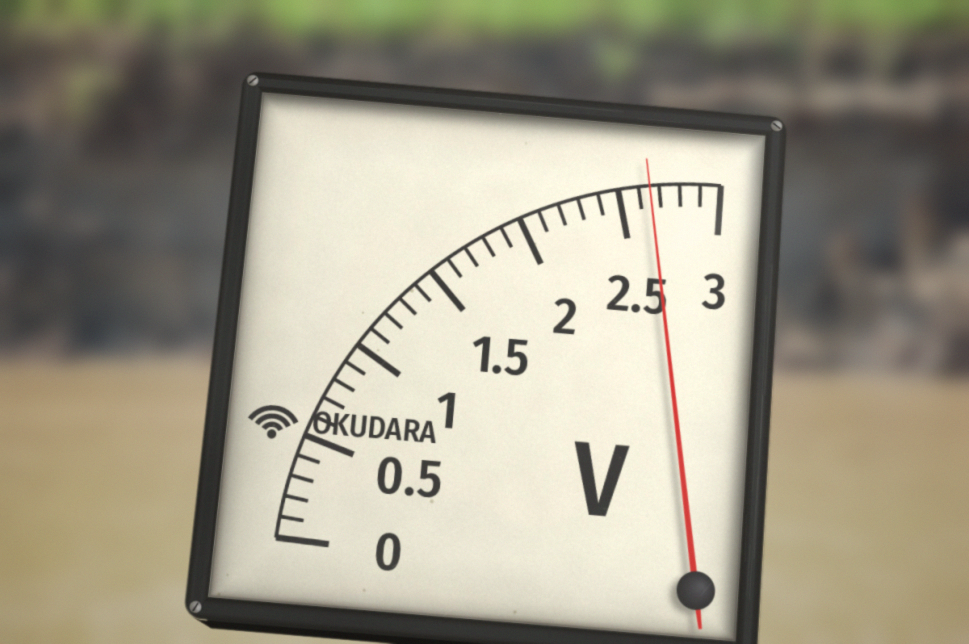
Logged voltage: 2.65; V
